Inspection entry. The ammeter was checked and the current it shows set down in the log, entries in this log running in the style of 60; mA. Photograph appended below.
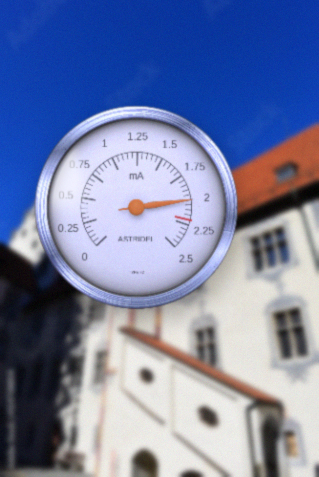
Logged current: 2; mA
